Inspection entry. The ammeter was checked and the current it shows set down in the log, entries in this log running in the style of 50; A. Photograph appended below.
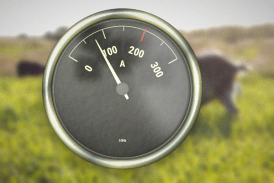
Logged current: 75; A
